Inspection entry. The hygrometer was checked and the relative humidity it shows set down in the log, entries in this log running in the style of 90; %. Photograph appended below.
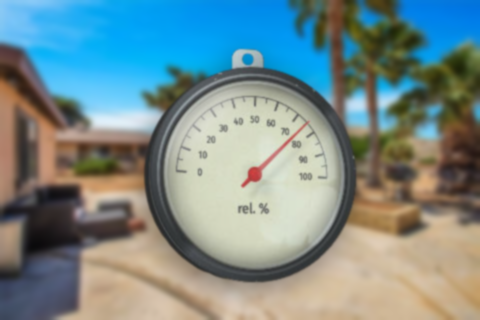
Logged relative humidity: 75; %
